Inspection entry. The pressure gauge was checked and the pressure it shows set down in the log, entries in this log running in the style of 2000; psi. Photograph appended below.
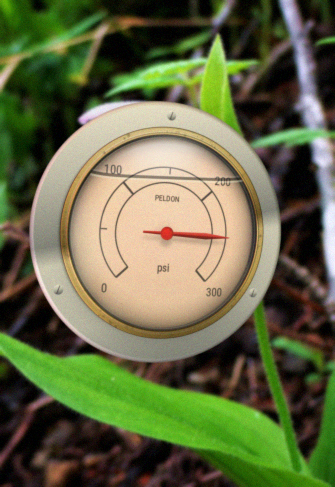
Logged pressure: 250; psi
